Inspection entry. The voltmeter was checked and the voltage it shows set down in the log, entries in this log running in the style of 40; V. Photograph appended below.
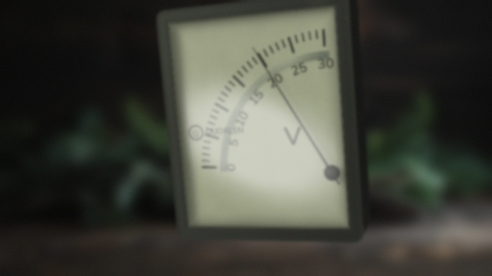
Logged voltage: 20; V
